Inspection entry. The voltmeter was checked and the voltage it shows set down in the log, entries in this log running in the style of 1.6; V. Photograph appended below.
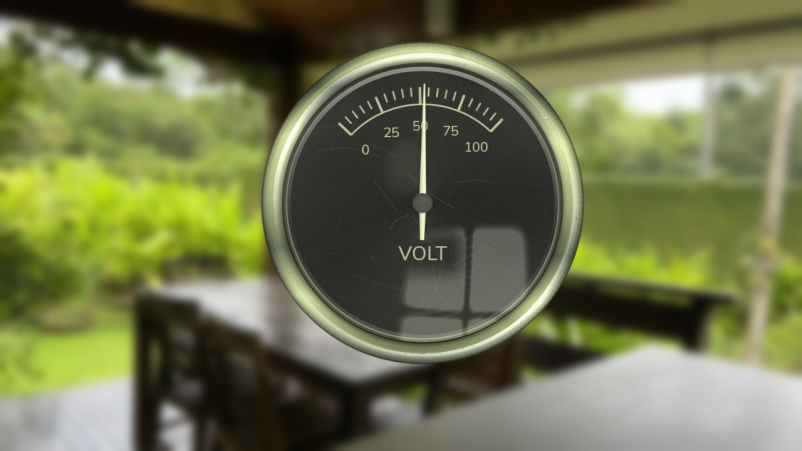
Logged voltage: 52.5; V
